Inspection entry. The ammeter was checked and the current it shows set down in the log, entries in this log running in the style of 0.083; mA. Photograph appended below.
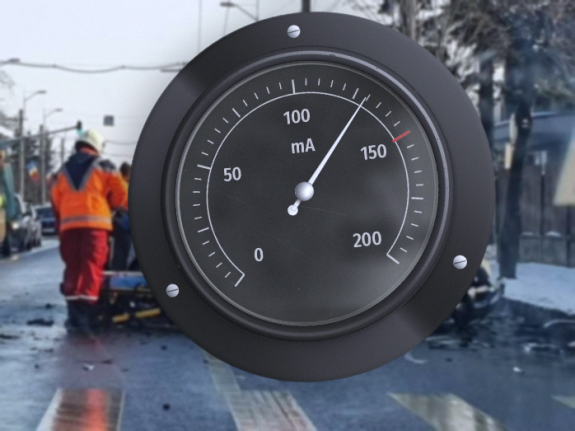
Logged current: 130; mA
